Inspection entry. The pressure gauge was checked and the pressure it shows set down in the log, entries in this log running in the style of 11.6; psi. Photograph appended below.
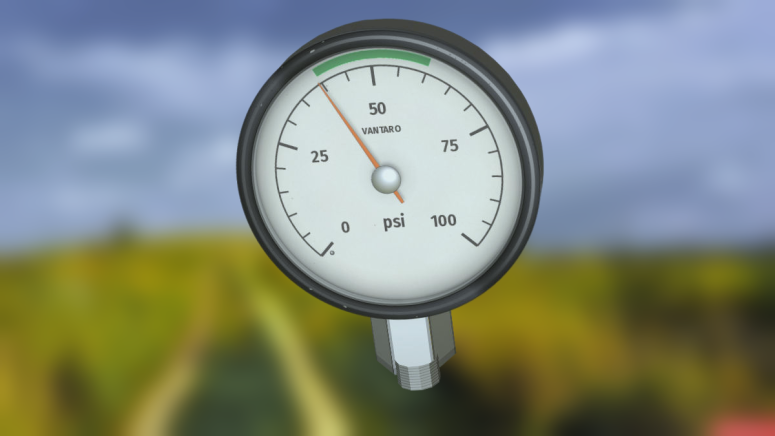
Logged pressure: 40; psi
